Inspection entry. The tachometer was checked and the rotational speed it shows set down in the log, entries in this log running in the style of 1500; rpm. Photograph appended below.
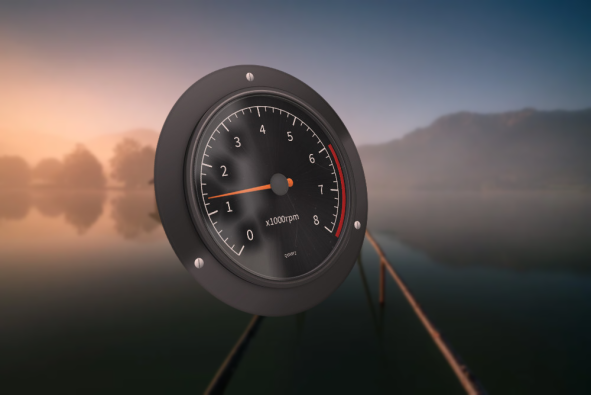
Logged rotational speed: 1300; rpm
